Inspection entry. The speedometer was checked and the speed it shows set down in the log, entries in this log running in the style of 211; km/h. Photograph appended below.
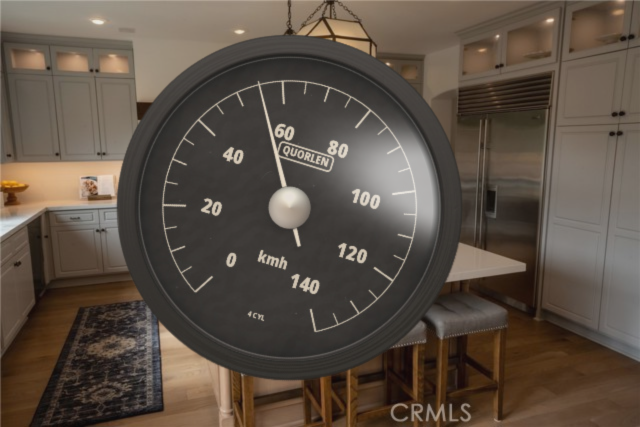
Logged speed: 55; km/h
